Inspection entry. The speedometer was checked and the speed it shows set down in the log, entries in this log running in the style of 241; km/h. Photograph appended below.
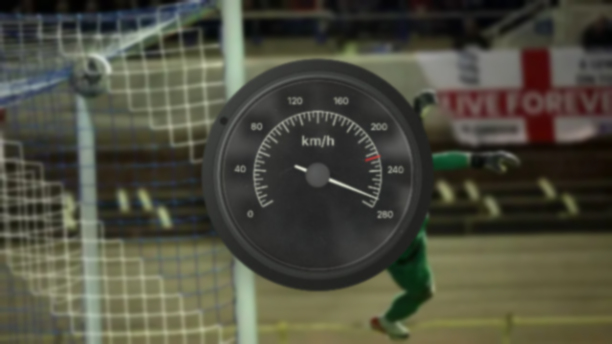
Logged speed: 270; km/h
